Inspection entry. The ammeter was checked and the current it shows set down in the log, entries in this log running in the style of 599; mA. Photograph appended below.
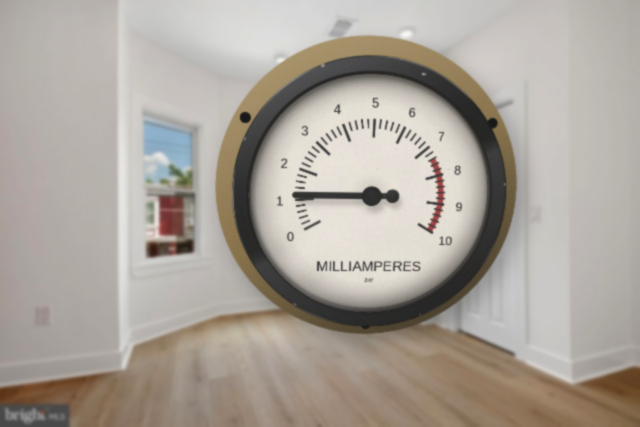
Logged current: 1.2; mA
